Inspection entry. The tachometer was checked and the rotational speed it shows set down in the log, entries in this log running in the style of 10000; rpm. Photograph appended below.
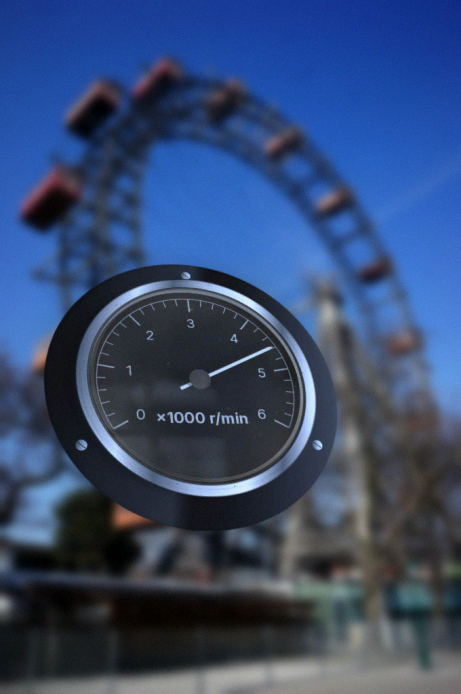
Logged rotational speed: 4600; rpm
